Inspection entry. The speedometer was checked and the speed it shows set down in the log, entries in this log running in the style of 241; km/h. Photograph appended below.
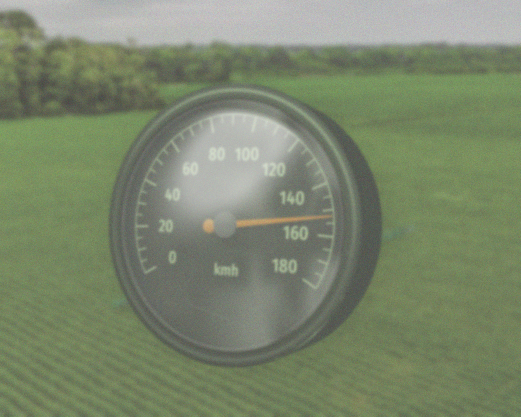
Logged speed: 152.5; km/h
